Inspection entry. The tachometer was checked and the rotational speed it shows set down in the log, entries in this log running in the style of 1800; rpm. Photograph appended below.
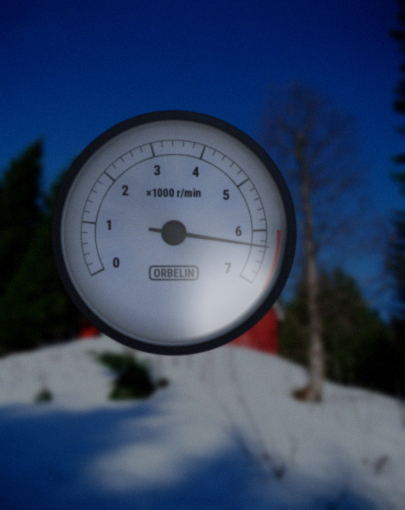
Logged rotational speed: 6300; rpm
